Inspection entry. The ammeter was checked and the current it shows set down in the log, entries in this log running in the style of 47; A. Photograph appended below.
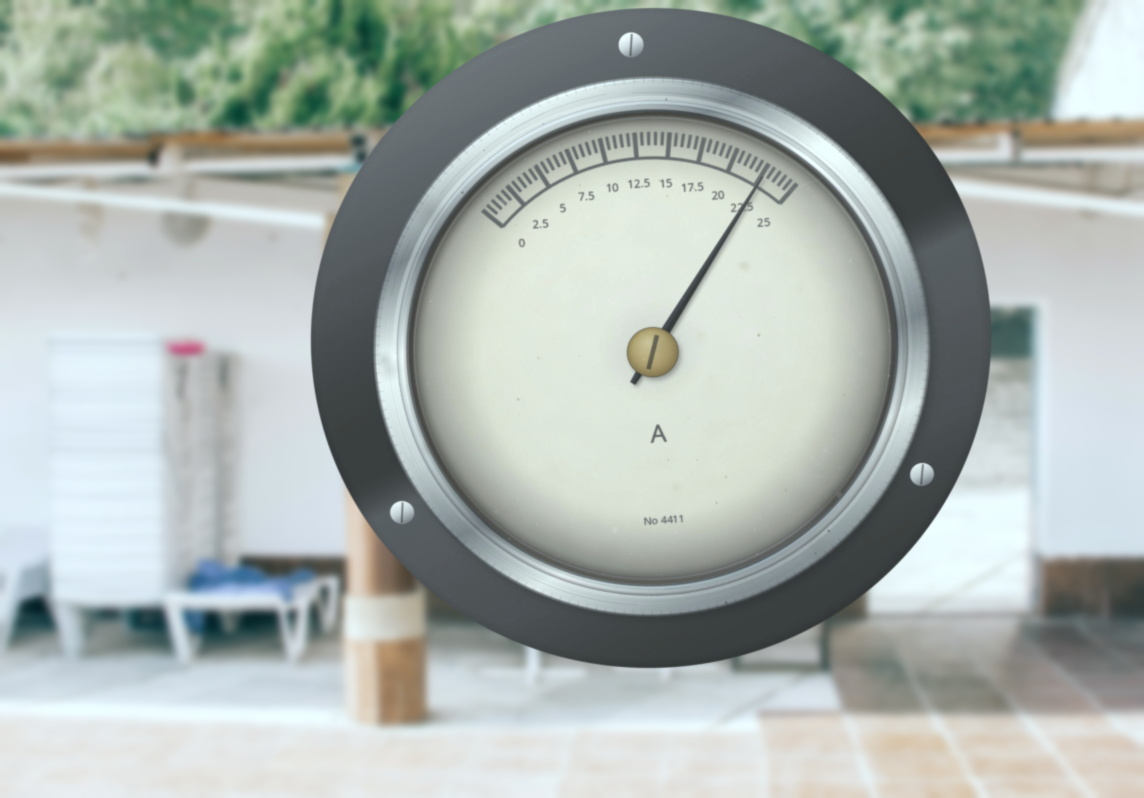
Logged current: 22.5; A
